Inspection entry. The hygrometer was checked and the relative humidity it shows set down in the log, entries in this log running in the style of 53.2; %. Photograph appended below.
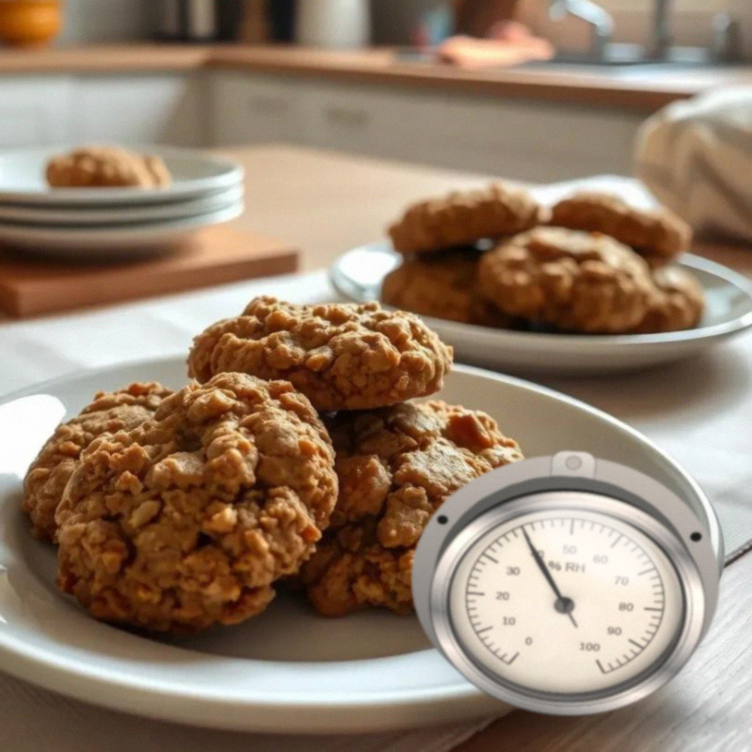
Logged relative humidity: 40; %
